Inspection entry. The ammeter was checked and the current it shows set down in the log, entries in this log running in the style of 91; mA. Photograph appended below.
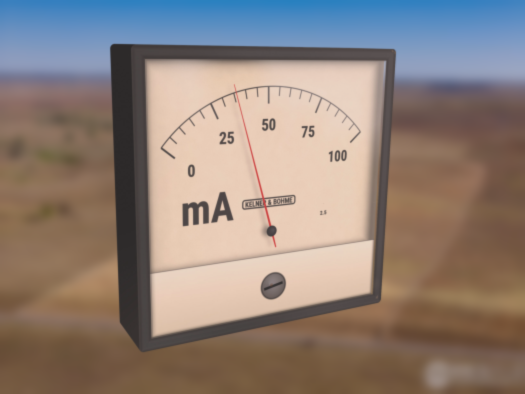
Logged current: 35; mA
